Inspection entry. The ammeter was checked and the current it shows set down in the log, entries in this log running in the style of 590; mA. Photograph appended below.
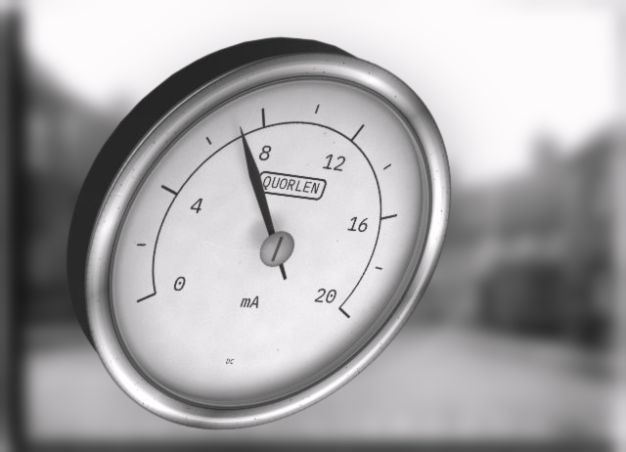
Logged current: 7; mA
